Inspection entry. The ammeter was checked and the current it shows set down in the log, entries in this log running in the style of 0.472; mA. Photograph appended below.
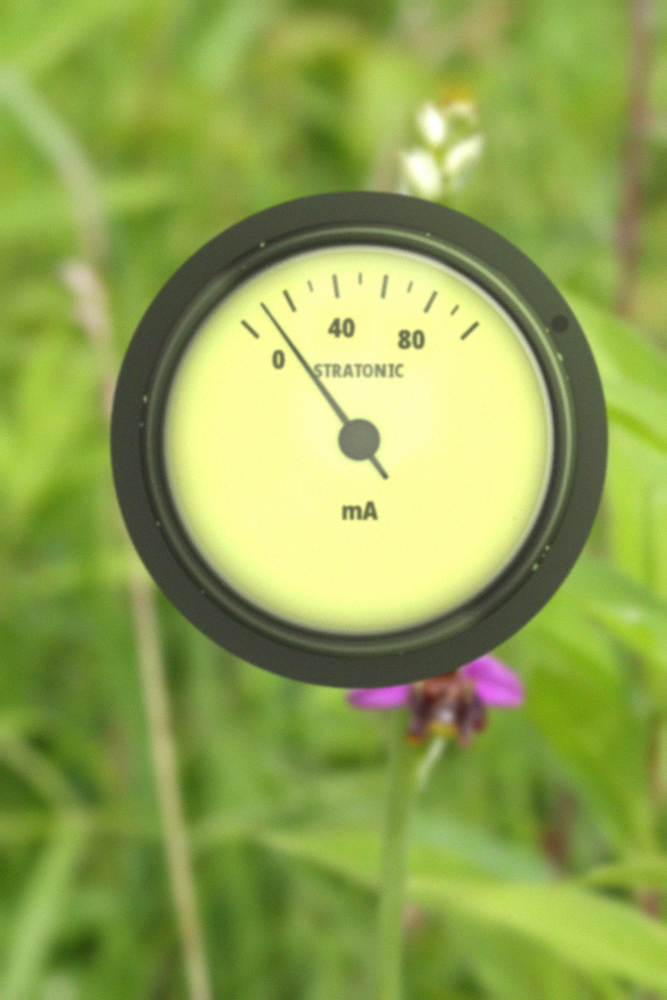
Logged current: 10; mA
